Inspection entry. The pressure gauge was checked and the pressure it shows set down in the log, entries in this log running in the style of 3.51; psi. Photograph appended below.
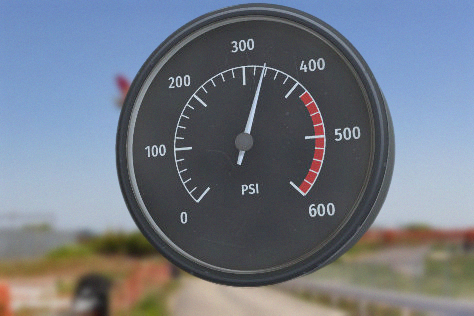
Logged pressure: 340; psi
